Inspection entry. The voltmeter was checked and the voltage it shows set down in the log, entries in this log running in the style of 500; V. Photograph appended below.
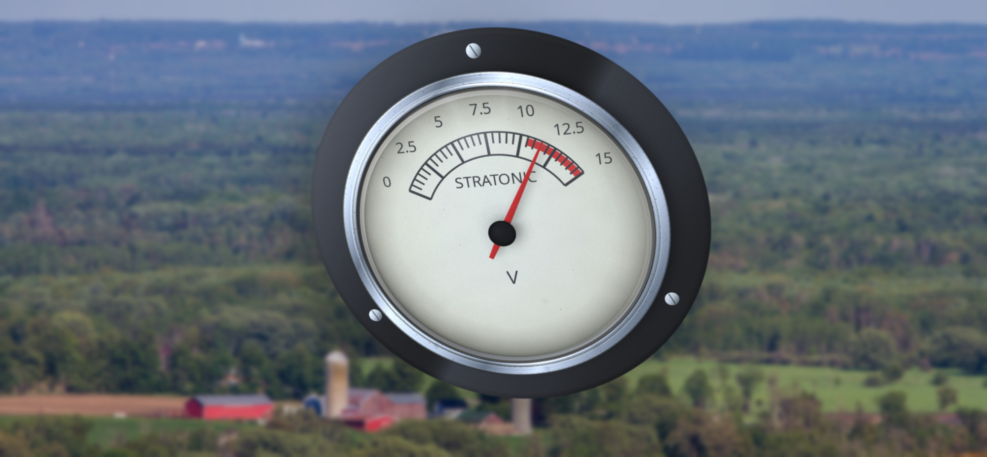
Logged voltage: 11.5; V
